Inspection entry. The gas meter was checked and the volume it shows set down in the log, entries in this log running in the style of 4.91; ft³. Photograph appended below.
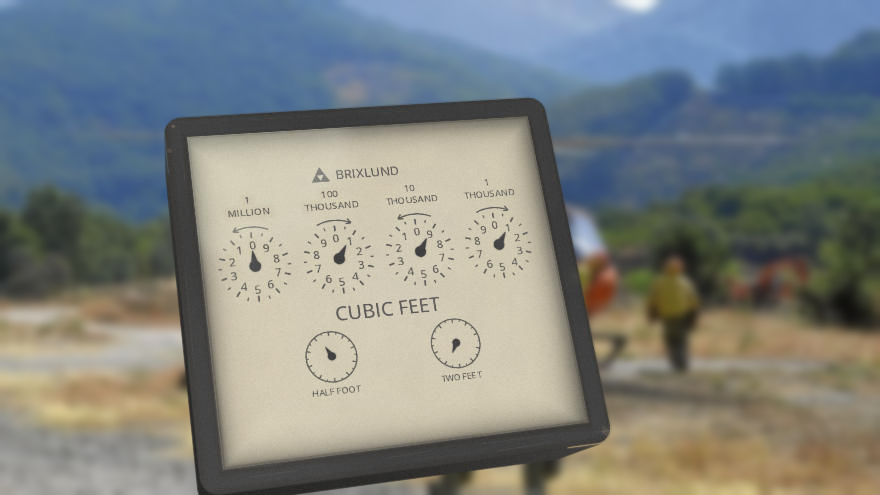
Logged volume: 9100; ft³
